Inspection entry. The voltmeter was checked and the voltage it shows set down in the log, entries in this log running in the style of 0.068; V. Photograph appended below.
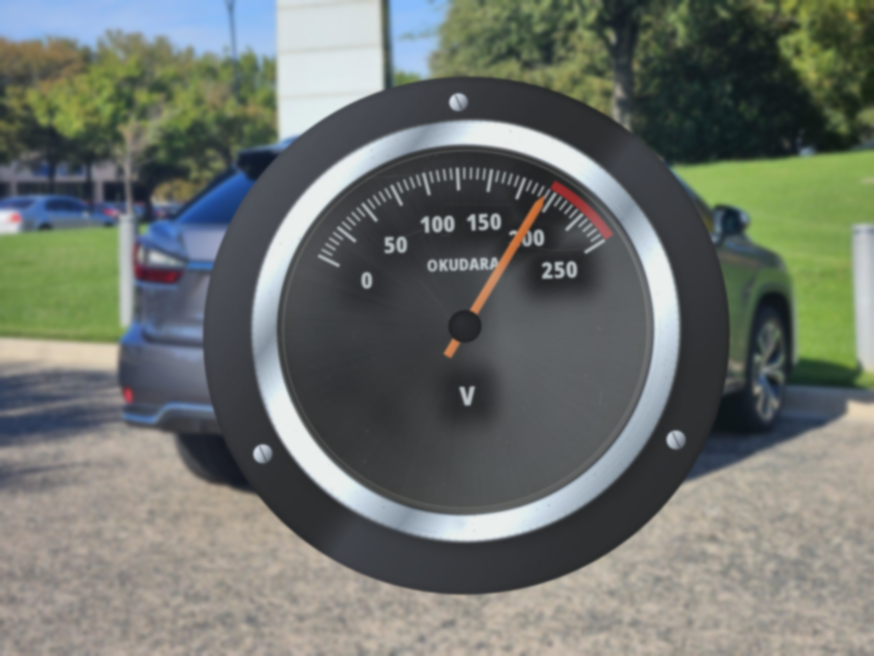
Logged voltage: 195; V
